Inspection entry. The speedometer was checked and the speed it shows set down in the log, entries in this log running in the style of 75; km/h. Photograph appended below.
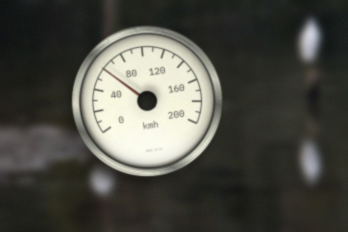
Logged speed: 60; km/h
